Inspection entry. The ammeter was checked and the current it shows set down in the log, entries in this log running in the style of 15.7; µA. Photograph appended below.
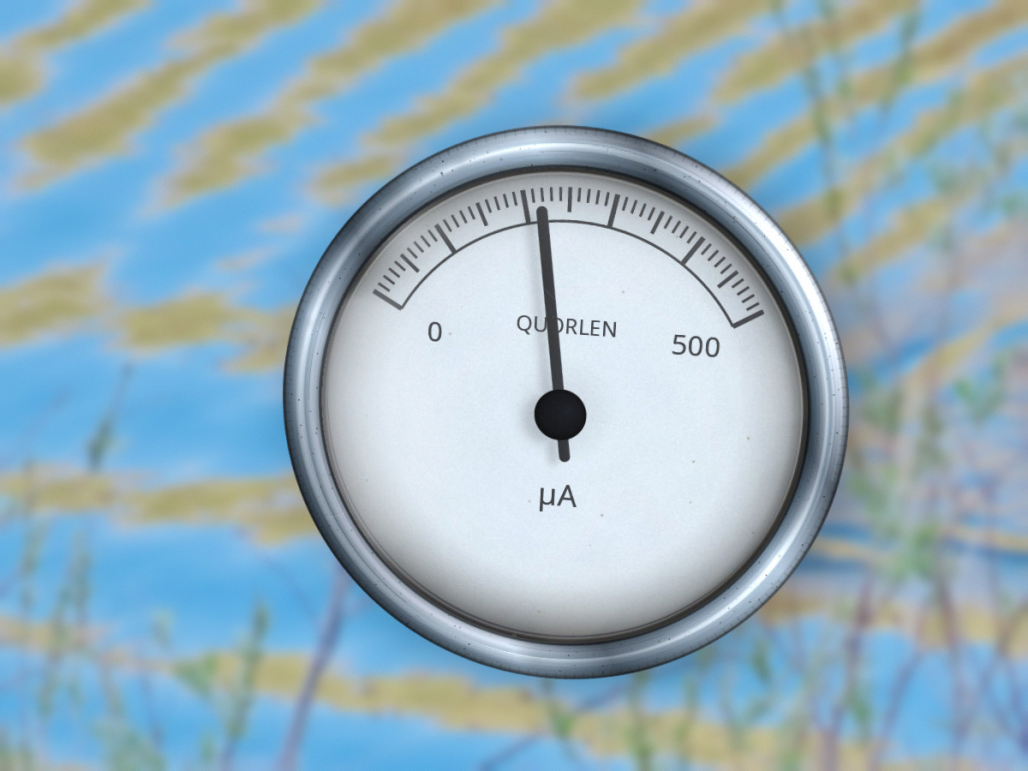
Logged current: 220; µA
